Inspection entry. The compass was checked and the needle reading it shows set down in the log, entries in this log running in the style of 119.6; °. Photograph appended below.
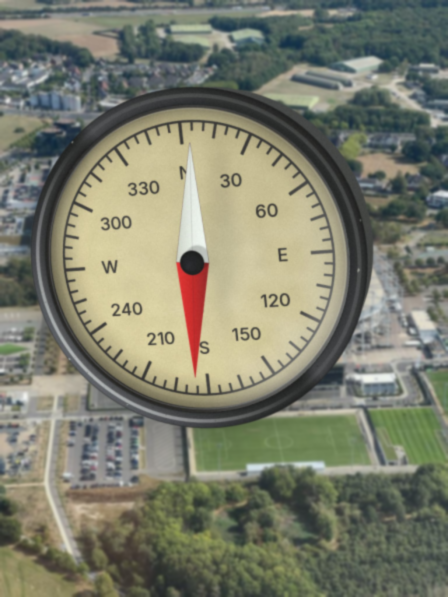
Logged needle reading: 185; °
